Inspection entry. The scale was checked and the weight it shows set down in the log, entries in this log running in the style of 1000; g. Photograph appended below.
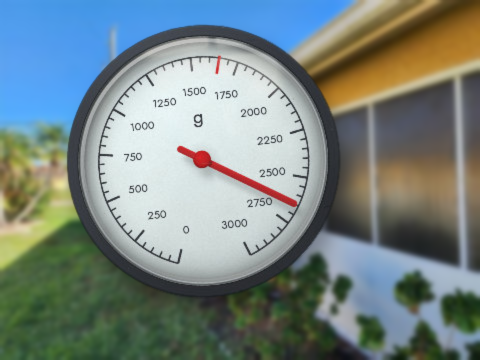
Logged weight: 2650; g
